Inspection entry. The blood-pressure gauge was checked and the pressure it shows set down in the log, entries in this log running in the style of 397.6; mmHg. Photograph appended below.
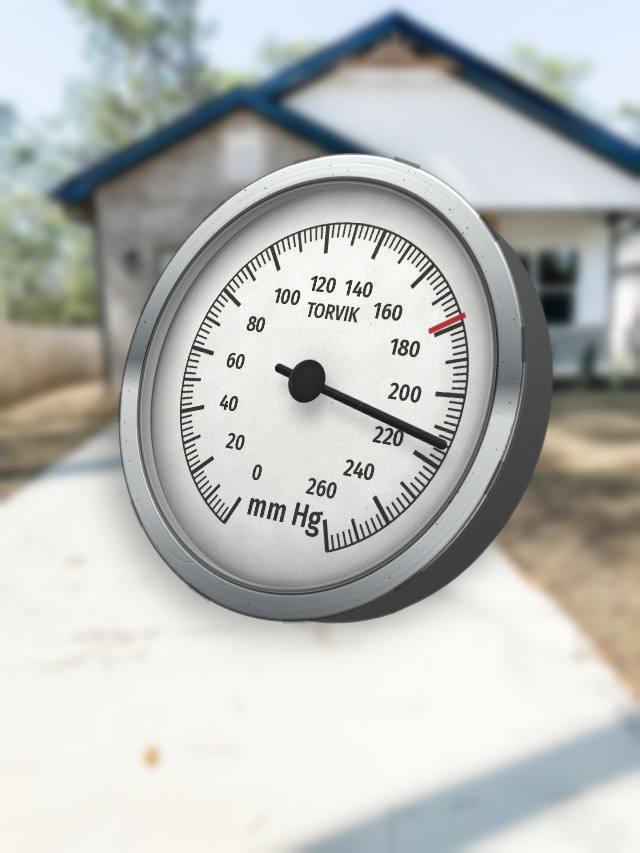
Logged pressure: 214; mmHg
